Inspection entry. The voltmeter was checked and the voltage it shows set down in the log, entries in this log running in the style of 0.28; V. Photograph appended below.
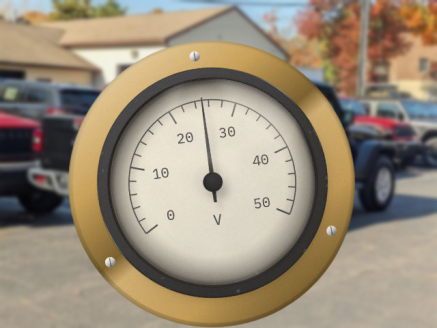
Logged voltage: 25; V
